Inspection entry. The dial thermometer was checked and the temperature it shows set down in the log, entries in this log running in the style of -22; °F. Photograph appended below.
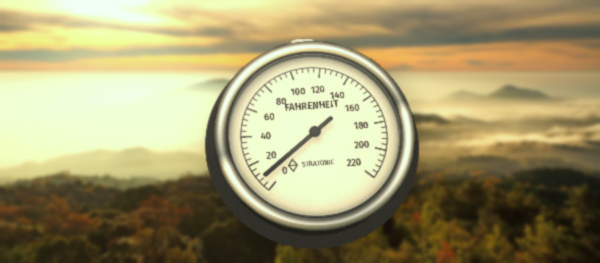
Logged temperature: 8; °F
